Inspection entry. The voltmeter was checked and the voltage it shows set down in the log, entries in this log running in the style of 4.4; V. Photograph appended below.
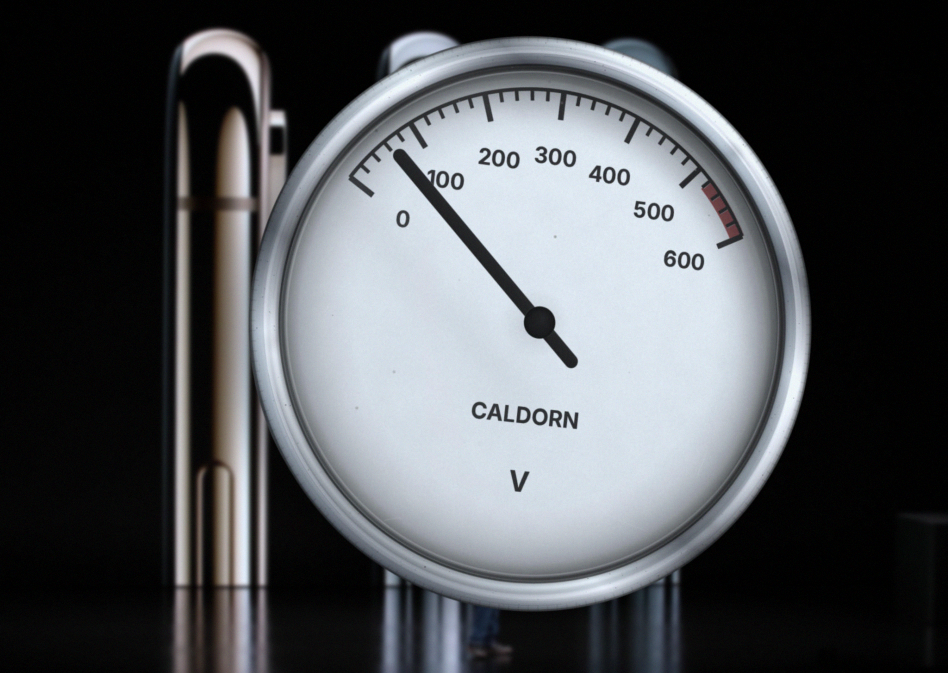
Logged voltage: 60; V
